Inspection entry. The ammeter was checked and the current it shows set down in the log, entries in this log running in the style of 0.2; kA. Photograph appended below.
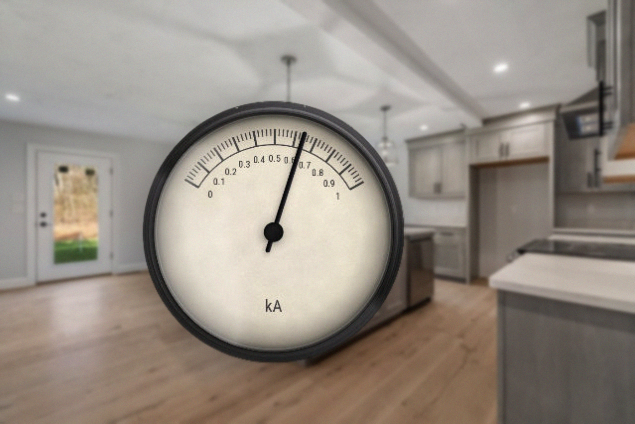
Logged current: 0.64; kA
